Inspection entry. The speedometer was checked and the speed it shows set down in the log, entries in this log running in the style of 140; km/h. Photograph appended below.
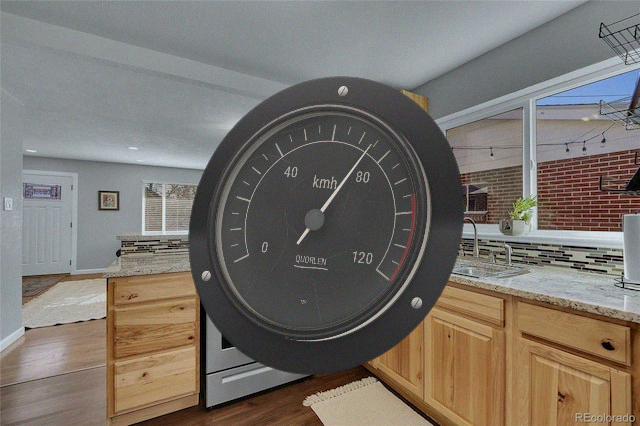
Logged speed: 75; km/h
